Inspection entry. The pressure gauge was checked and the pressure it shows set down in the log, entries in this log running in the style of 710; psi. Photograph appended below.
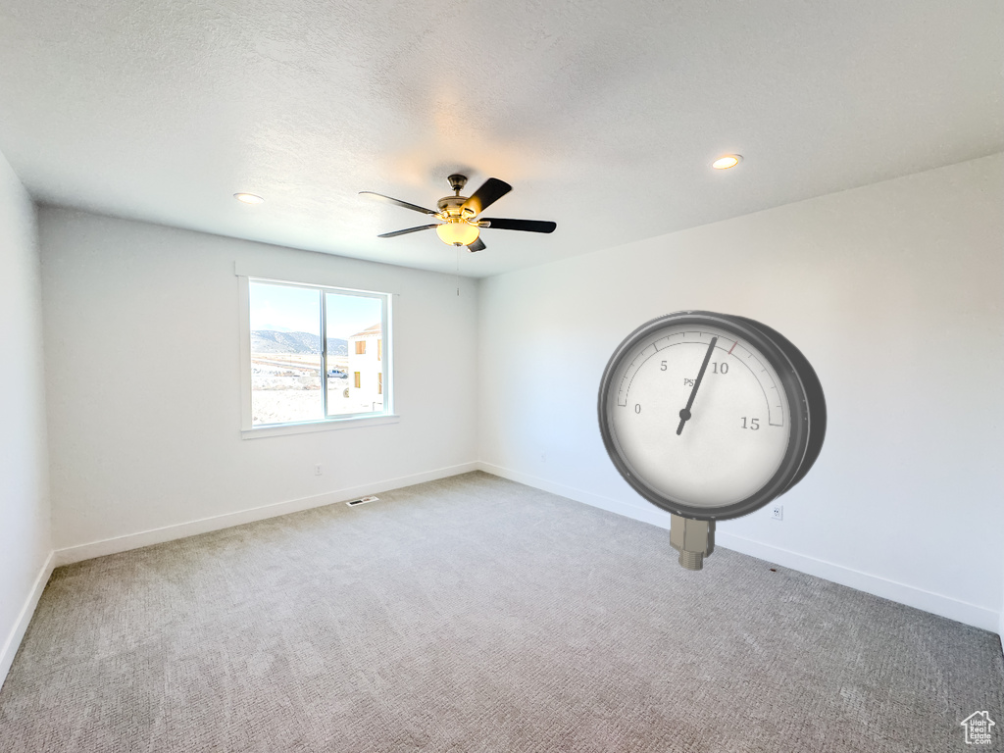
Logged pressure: 9; psi
